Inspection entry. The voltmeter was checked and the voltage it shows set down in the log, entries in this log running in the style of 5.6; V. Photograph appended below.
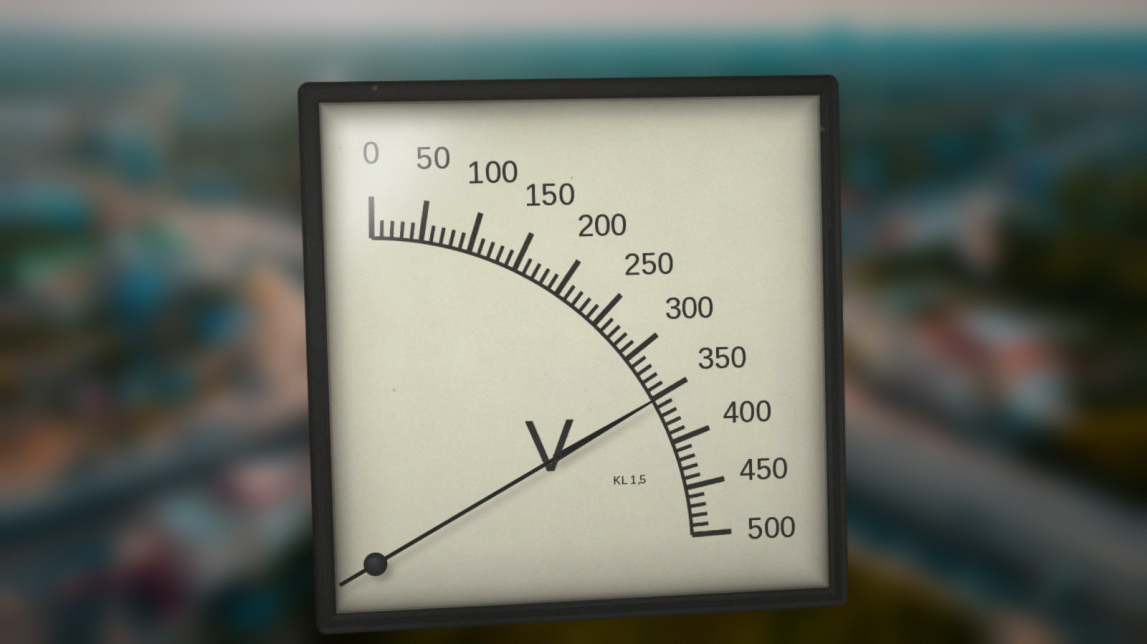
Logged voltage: 350; V
